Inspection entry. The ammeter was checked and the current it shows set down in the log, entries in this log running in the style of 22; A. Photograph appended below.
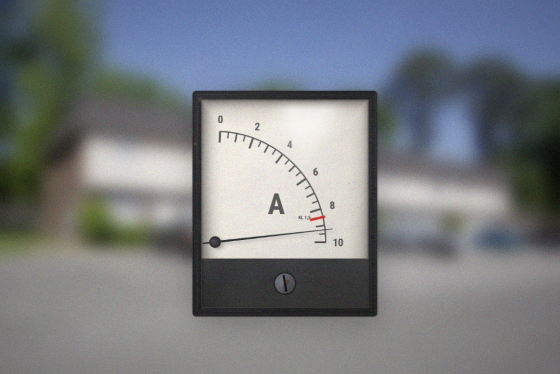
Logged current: 9.25; A
